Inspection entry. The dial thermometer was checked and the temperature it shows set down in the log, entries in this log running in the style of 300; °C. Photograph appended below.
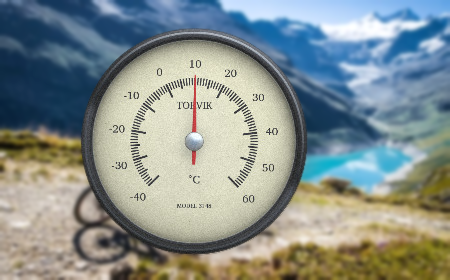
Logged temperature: 10; °C
